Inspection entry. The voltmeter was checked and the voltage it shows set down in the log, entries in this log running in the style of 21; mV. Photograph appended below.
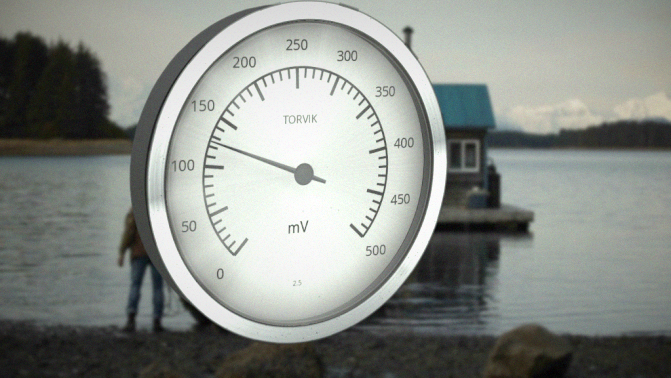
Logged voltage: 125; mV
